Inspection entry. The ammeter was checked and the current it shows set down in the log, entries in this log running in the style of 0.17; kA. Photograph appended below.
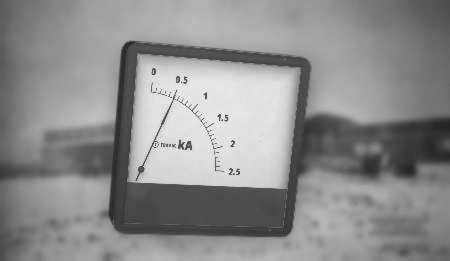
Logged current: 0.5; kA
